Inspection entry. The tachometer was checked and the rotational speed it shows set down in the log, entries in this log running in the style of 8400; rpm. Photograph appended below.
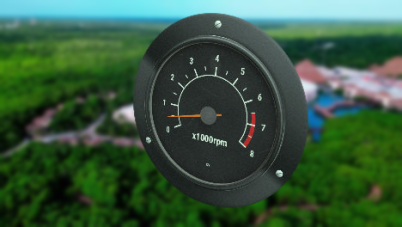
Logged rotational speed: 500; rpm
